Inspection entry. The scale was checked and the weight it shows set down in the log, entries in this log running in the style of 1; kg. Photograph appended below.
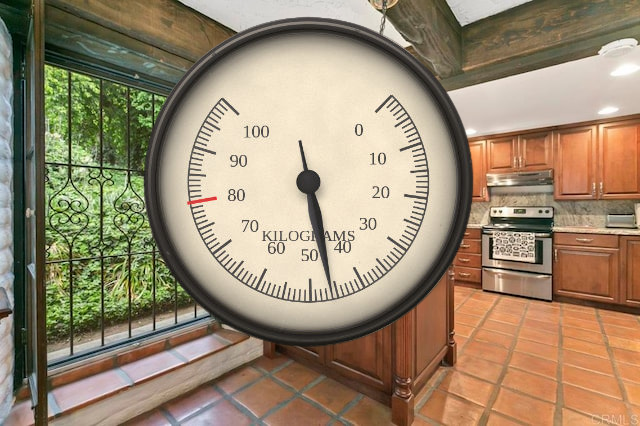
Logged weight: 46; kg
